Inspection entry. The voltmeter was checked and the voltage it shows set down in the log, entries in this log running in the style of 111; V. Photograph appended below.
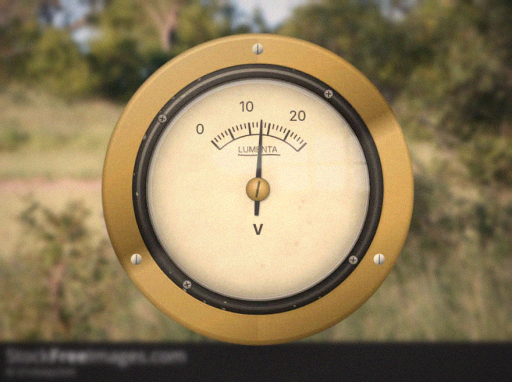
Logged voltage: 13; V
